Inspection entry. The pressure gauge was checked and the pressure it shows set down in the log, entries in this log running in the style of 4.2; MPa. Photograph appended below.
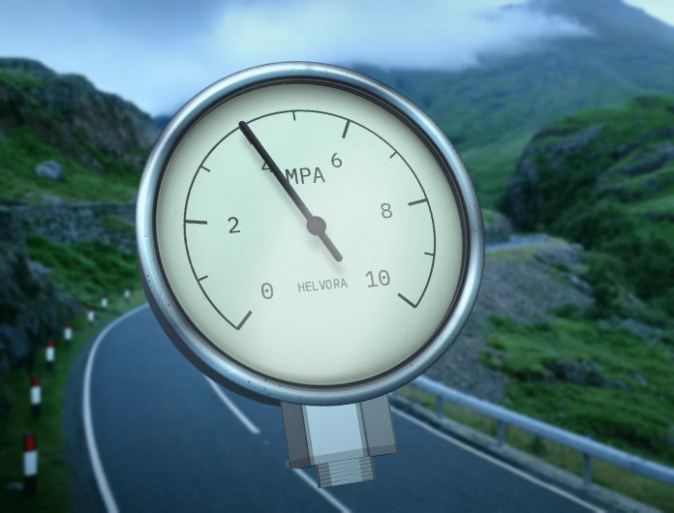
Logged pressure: 4; MPa
